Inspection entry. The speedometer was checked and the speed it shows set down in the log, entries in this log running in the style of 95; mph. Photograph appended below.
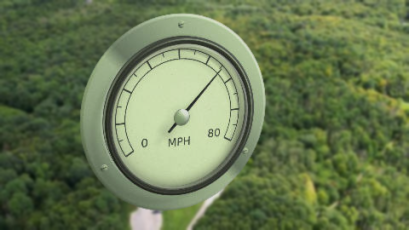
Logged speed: 55; mph
